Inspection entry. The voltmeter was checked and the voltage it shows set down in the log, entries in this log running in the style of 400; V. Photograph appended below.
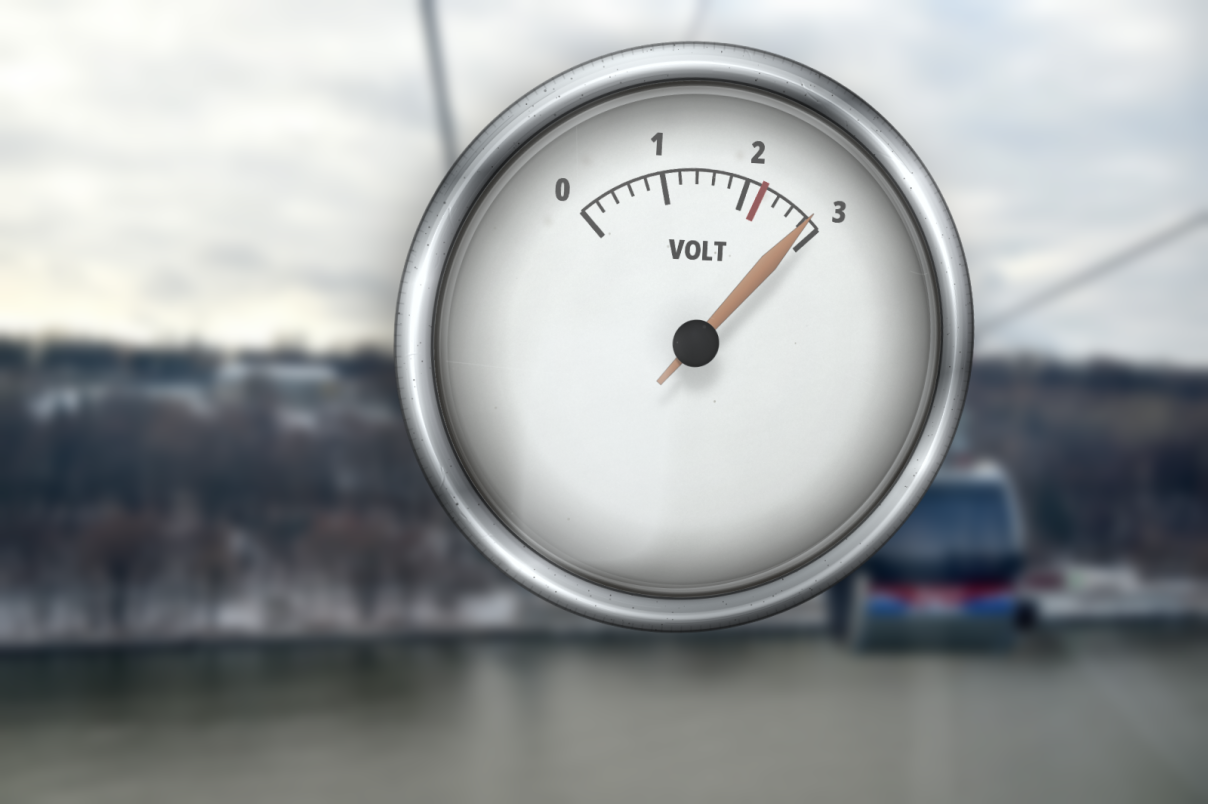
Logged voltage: 2.8; V
